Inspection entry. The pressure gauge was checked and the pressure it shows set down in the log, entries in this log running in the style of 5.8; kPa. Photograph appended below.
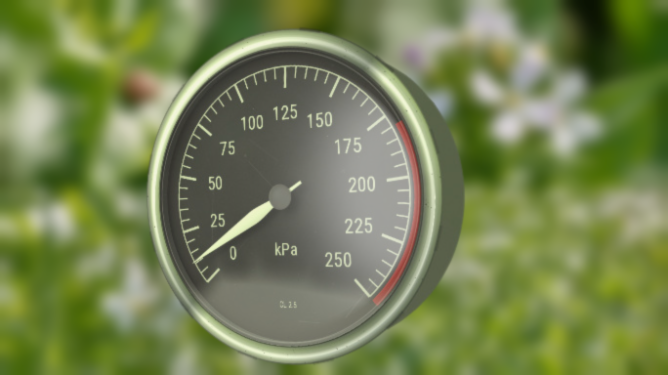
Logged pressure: 10; kPa
